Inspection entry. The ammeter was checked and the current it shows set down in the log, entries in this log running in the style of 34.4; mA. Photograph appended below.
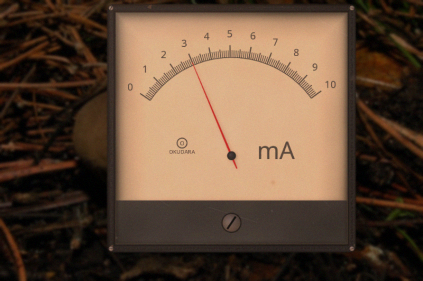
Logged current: 3; mA
